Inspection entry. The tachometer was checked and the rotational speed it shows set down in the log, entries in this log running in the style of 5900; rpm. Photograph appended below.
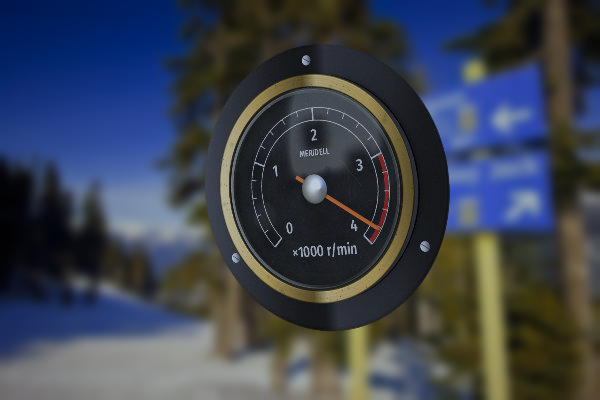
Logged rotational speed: 3800; rpm
